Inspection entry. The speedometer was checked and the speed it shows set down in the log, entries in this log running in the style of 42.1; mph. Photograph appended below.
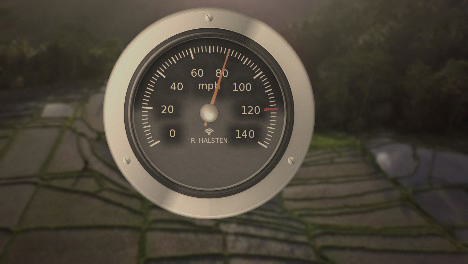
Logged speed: 80; mph
